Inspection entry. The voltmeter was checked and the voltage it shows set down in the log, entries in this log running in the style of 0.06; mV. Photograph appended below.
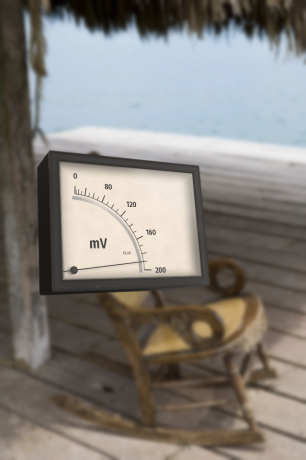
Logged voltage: 190; mV
